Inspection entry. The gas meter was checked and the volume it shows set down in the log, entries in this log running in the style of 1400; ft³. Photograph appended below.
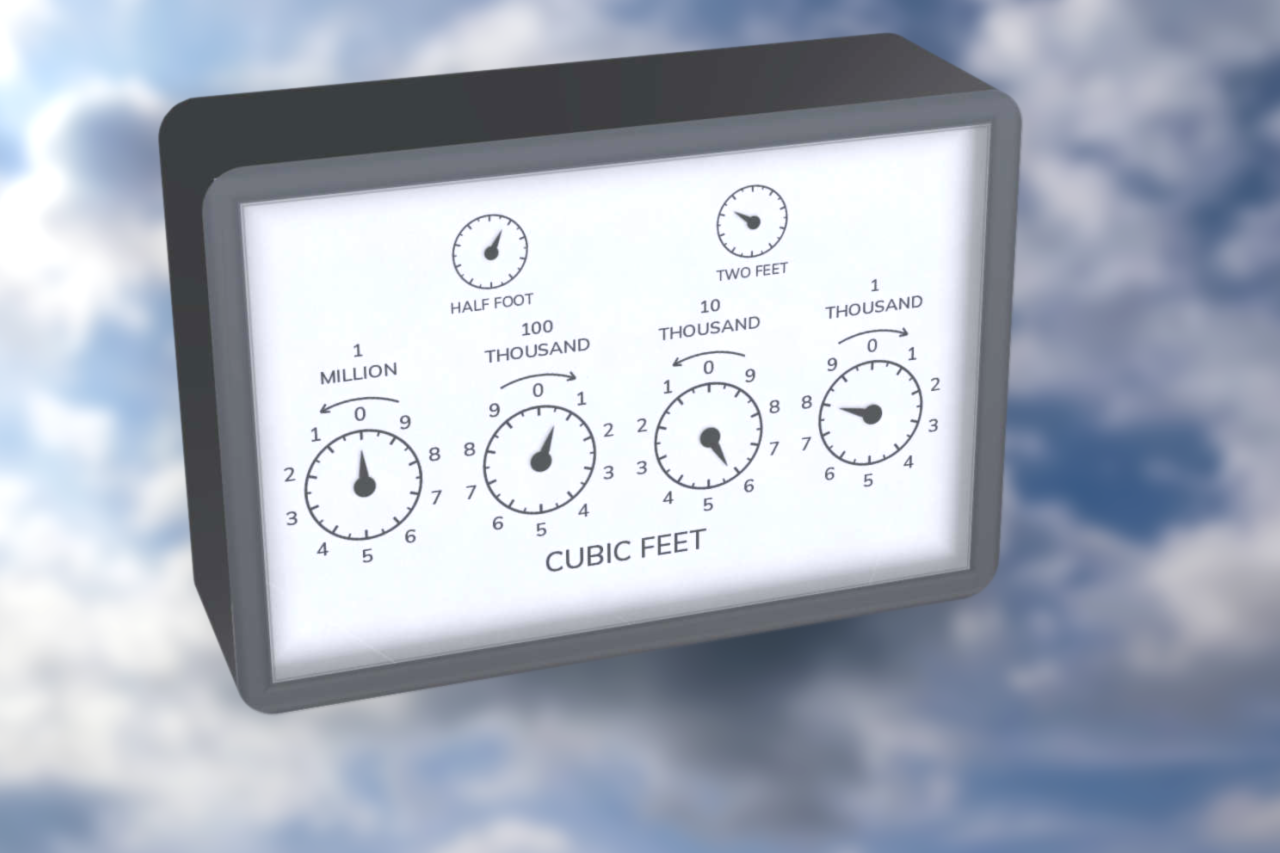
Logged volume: 5800; ft³
